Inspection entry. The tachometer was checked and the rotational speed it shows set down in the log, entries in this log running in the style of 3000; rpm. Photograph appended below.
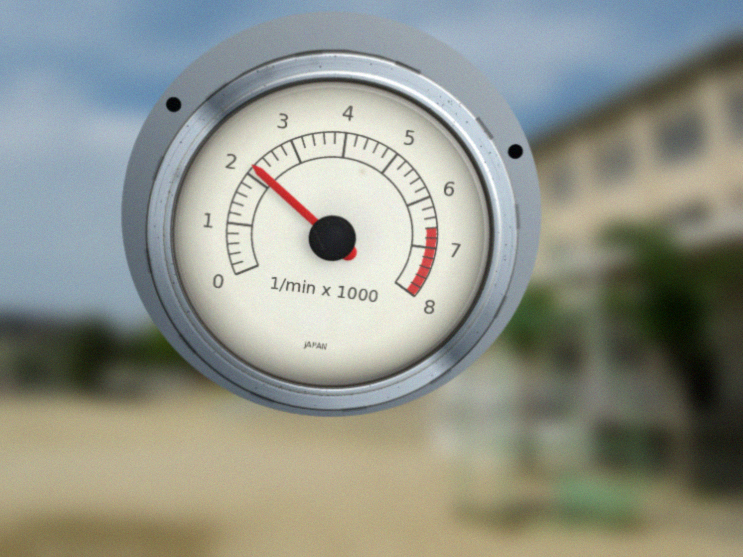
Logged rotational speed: 2200; rpm
